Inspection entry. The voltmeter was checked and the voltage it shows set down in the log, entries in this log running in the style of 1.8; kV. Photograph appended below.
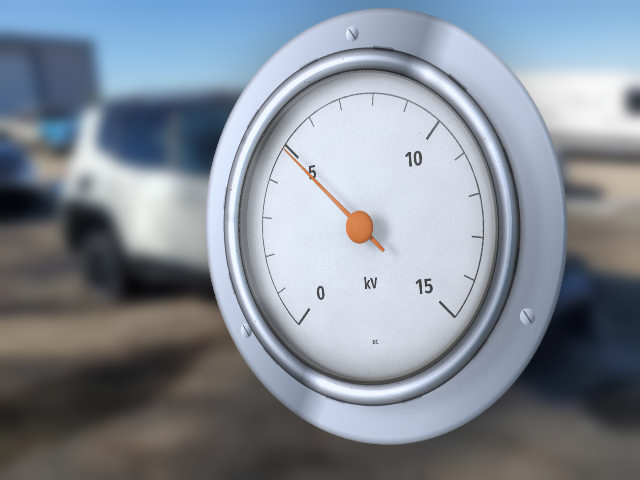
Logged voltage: 5; kV
